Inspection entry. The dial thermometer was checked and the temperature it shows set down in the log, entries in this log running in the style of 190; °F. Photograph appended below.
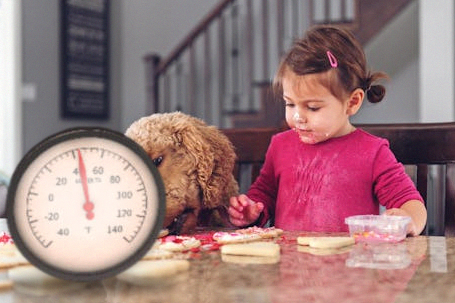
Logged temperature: 44; °F
